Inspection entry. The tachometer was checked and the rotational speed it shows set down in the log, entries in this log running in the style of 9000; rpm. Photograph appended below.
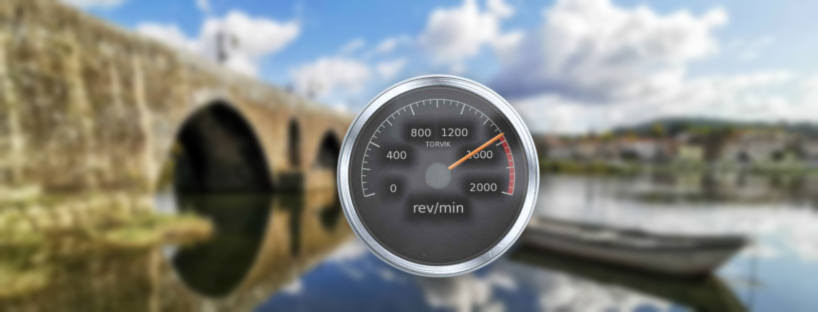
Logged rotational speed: 1550; rpm
